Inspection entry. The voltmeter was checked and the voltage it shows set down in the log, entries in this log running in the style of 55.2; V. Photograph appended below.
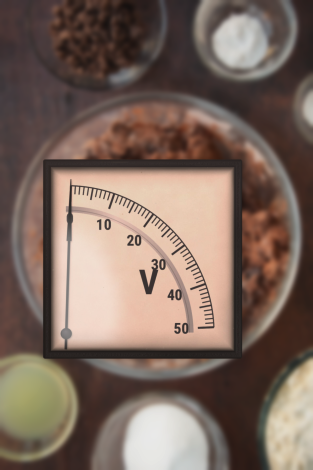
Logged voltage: 0; V
